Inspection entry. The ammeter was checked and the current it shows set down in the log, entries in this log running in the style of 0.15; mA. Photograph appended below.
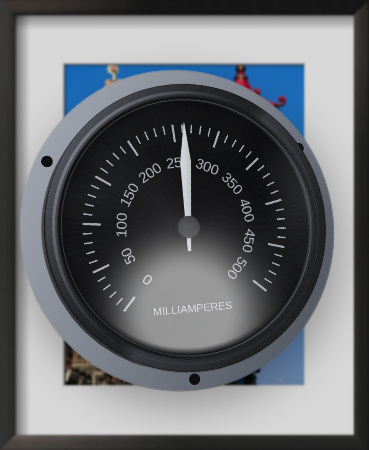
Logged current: 260; mA
